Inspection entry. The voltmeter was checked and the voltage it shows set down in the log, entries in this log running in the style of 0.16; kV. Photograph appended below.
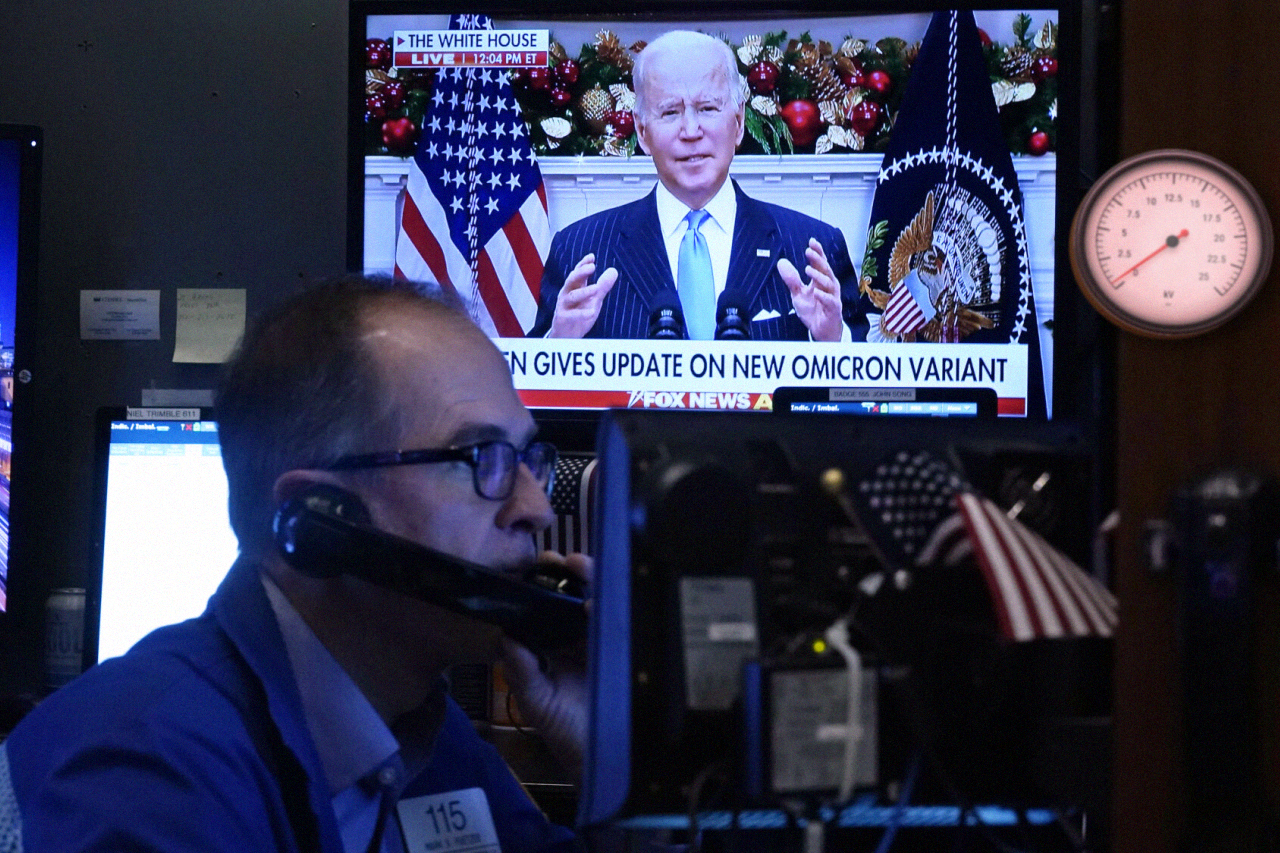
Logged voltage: 0.5; kV
